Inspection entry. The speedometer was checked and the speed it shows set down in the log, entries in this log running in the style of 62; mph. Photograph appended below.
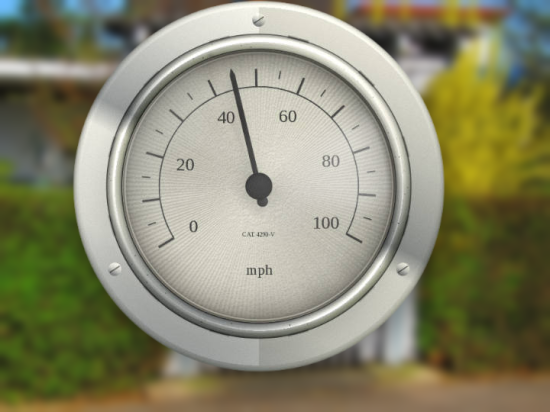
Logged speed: 45; mph
